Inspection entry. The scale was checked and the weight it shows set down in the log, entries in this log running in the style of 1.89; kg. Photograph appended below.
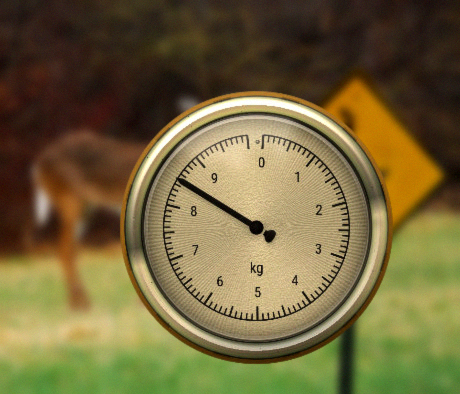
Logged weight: 8.5; kg
